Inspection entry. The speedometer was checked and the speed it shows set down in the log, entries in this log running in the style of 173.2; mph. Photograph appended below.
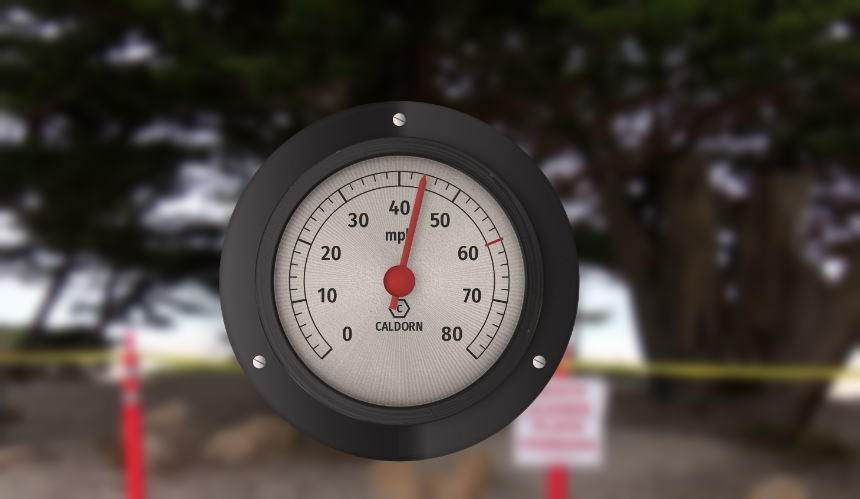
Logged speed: 44; mph
